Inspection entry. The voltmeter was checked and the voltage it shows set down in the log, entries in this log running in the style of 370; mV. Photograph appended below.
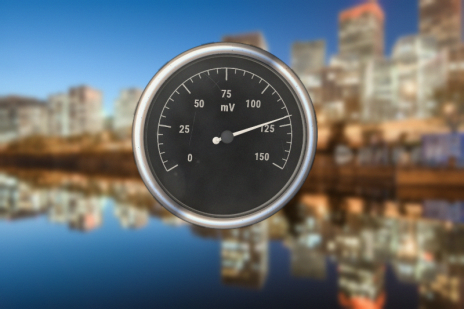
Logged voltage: 120; mV
